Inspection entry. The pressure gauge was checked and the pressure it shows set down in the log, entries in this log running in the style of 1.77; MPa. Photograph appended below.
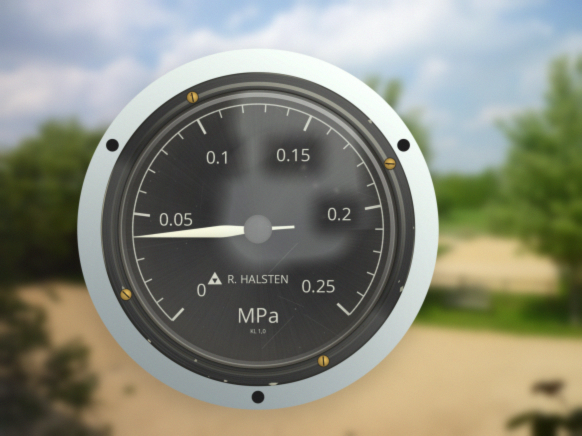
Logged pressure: 0.04; MPa
